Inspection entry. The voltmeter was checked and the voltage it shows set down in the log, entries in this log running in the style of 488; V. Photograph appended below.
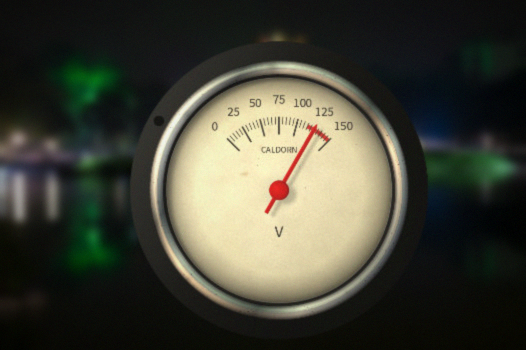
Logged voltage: 125; V
